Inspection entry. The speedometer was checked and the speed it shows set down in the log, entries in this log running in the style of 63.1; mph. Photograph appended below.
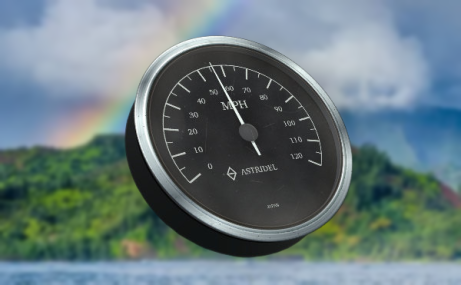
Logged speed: 55; mph
